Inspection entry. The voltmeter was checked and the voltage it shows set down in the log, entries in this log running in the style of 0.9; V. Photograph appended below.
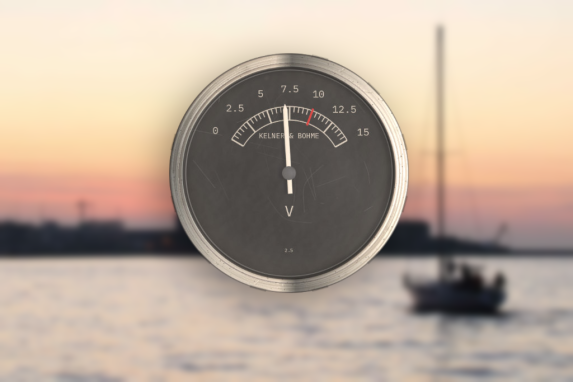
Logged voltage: 7; V
